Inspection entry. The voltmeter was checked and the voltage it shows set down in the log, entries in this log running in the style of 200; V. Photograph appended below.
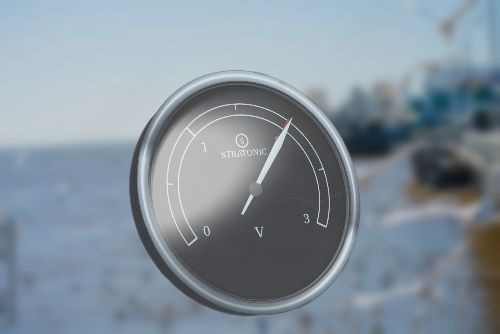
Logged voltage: 2; V
